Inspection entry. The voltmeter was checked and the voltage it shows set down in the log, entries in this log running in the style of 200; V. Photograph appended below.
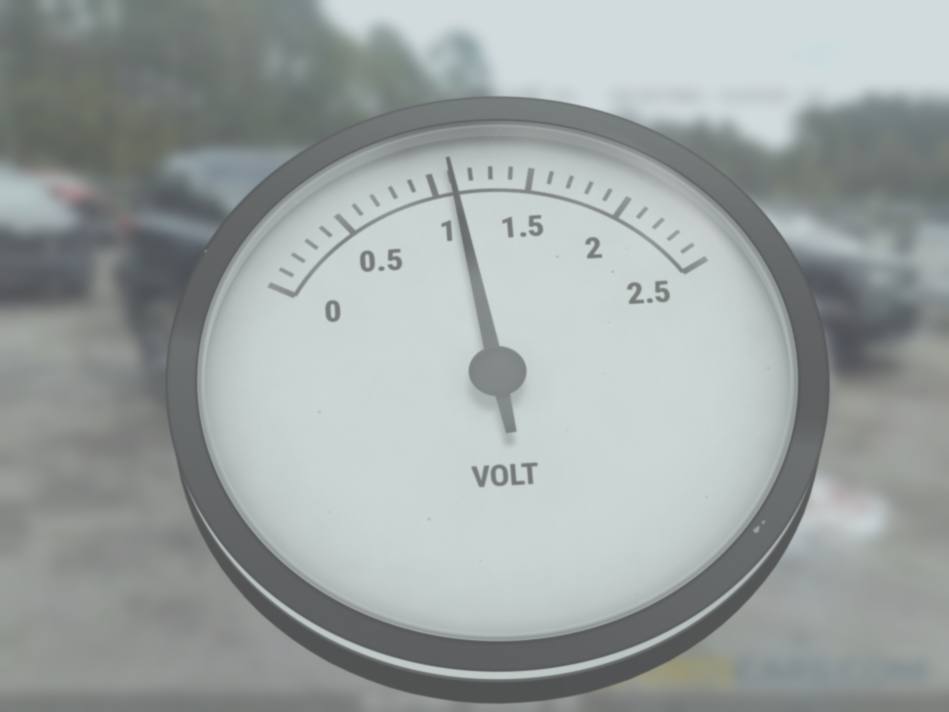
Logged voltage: 1.1; V
